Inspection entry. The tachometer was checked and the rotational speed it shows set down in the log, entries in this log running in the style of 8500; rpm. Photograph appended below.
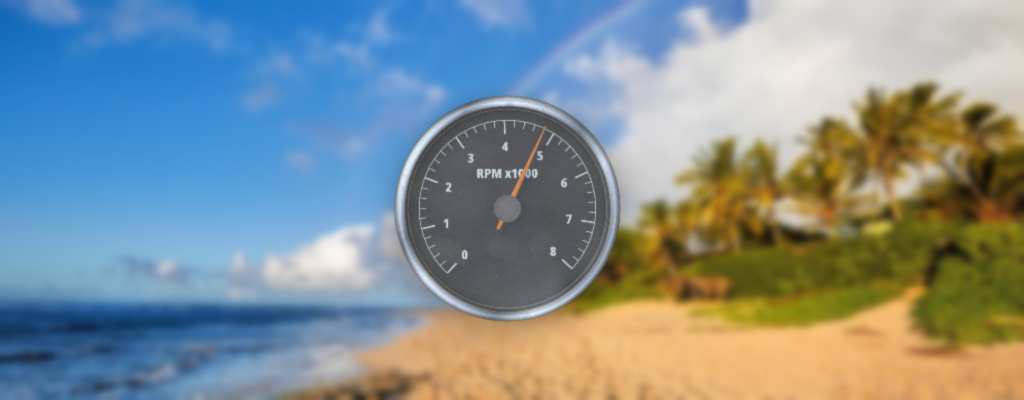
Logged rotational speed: 4800; rpm
